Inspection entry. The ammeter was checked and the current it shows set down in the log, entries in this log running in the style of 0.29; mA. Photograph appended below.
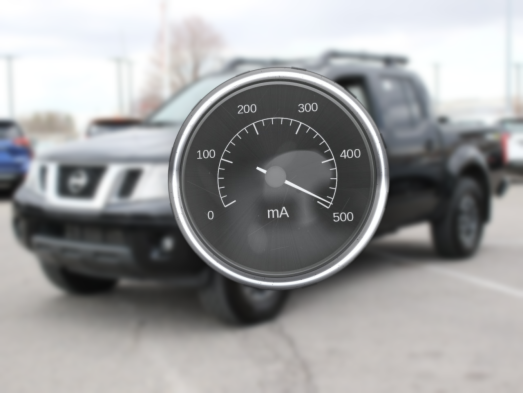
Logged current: 490; mA
